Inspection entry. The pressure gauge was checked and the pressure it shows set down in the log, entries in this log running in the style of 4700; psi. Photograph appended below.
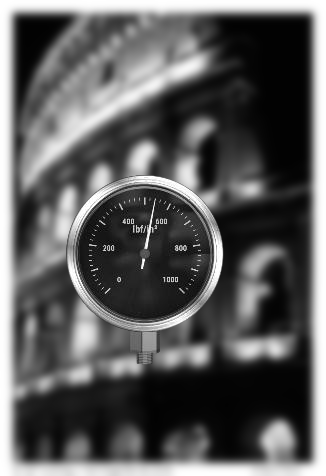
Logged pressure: 540; psi
